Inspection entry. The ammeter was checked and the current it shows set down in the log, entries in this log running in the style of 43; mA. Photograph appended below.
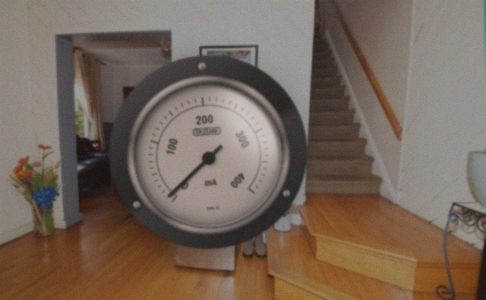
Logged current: 10; mA
